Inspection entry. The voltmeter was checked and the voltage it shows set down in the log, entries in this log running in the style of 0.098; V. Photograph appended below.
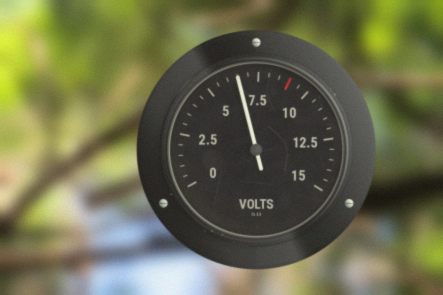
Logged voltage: 6.5; V
